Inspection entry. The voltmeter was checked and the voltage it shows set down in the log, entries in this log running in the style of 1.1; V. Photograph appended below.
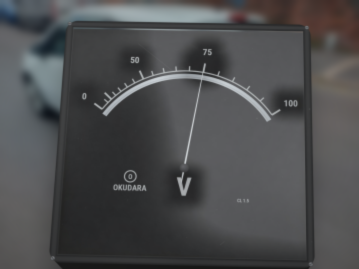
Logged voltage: 75; V
